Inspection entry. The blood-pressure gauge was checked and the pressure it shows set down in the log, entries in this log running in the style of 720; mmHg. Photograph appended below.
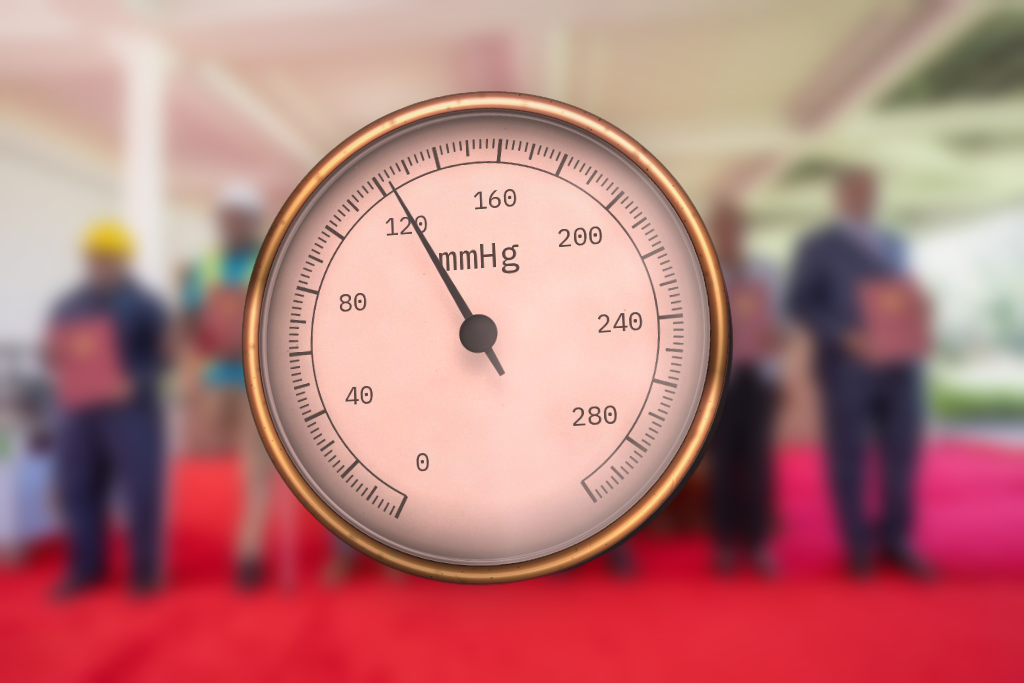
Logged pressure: 124; mmHg
